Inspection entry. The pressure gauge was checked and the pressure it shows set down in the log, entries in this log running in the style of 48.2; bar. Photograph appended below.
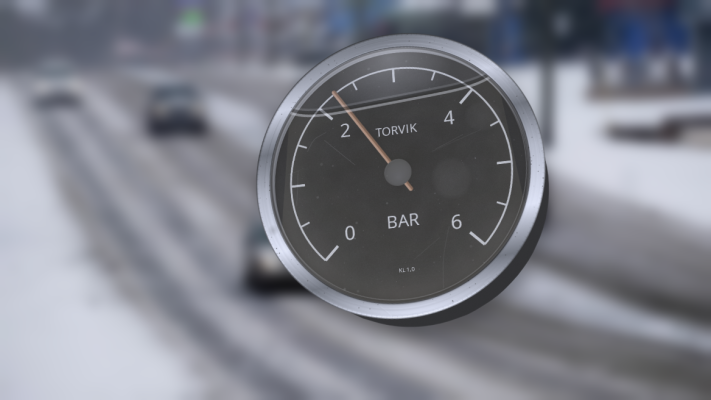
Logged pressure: 2.25; bar
